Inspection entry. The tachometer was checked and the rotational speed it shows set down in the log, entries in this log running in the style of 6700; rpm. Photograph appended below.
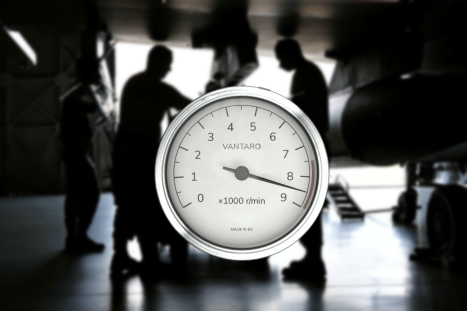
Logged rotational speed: 8500; rpm
